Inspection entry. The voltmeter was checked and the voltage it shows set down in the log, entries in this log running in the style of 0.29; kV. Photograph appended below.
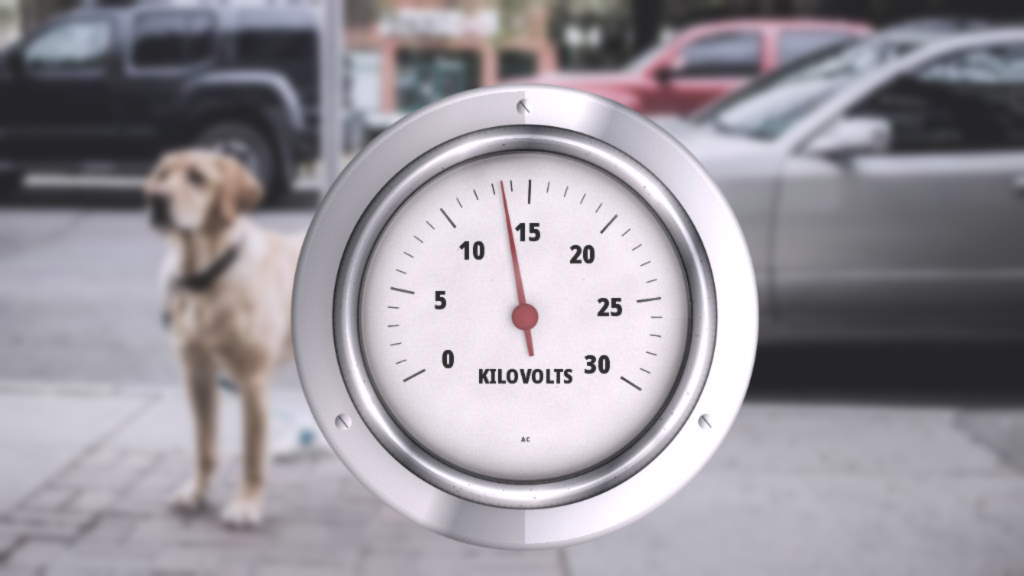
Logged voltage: 13.5; kV
